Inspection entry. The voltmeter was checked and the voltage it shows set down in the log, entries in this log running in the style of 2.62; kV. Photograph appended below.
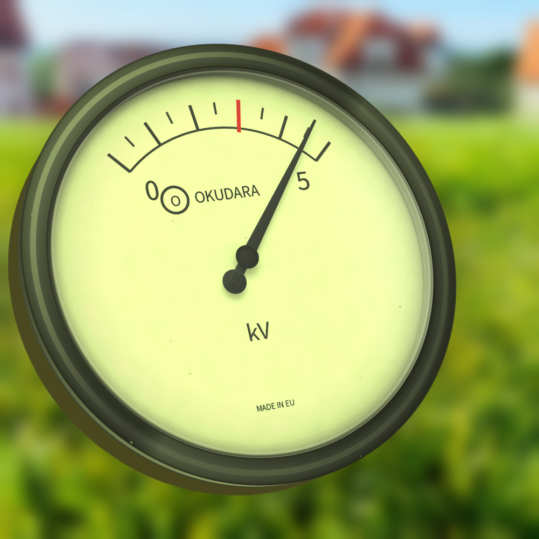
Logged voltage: 4.5; kV
